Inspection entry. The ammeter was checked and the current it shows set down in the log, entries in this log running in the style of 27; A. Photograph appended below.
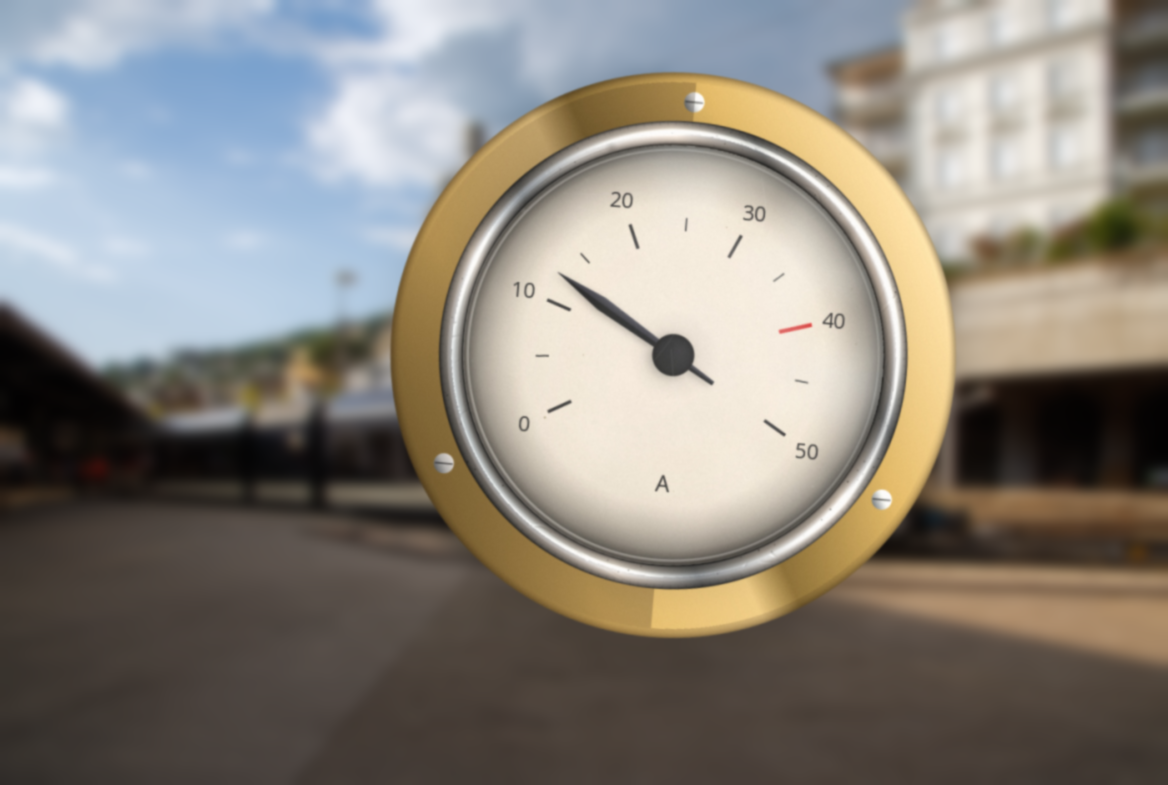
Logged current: 12.5; A
